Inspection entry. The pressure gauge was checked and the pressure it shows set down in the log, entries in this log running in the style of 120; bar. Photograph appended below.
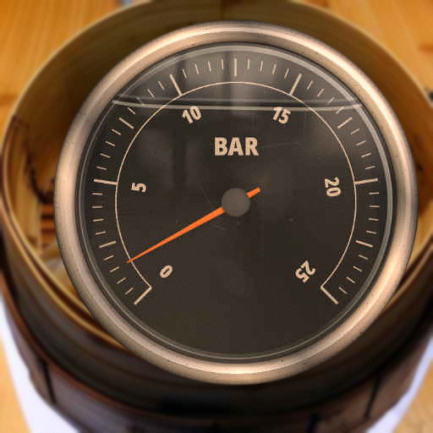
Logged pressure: 1.5; bar
